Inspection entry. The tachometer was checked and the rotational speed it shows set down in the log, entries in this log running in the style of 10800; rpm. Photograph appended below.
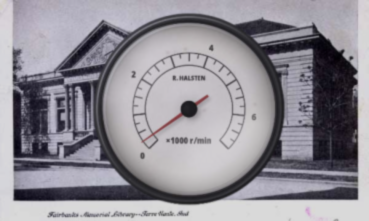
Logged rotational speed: 250; rpm
